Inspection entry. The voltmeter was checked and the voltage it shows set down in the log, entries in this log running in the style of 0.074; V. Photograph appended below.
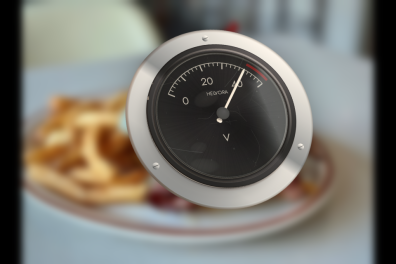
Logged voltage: 40; V
